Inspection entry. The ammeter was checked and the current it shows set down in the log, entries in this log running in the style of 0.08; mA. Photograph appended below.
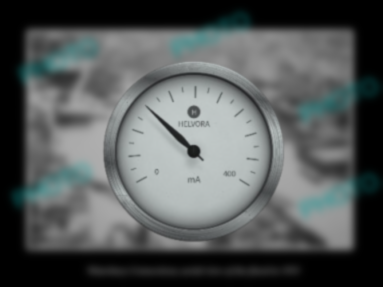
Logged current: 120; mA
